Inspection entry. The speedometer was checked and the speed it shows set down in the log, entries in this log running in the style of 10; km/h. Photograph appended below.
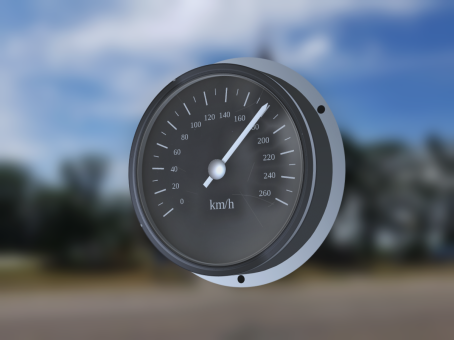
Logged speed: 180; km/h
